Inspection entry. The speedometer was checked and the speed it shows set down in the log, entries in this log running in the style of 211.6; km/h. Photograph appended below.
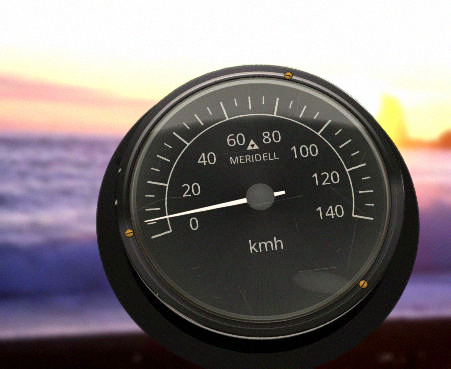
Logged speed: 5; km/h
